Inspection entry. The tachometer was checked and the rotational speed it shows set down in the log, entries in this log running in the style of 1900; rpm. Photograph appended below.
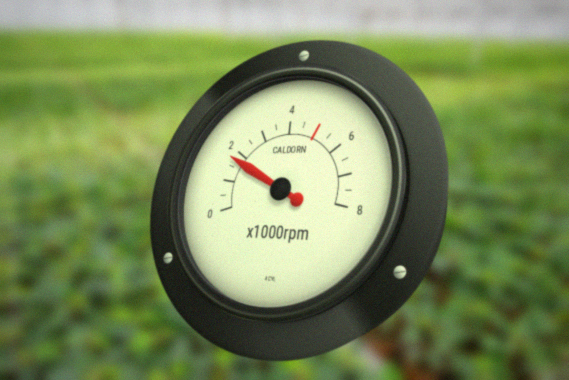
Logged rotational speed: 1750; rpm
